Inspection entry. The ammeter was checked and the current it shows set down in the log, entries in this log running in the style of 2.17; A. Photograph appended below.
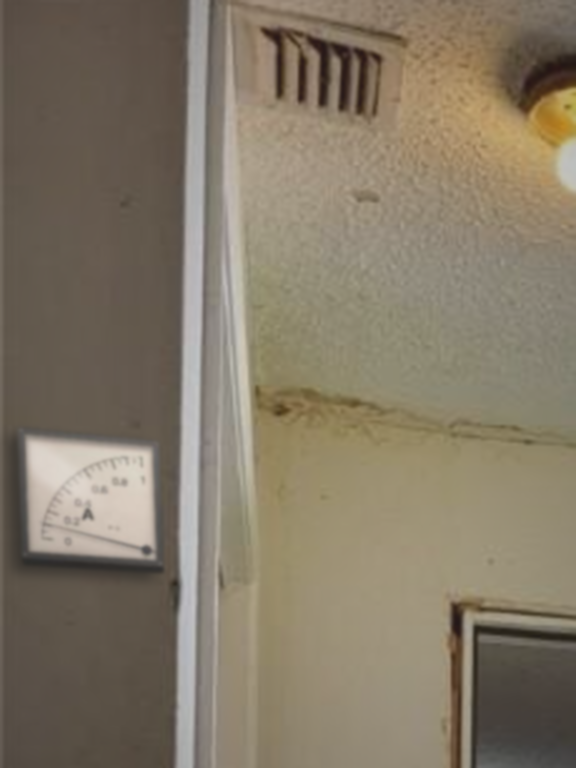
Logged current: 0.1; A
